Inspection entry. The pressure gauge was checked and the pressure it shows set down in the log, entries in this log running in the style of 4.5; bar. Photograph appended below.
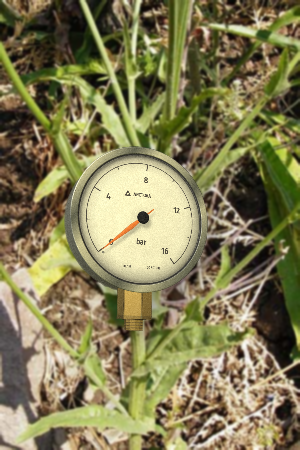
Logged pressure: 0; bar
